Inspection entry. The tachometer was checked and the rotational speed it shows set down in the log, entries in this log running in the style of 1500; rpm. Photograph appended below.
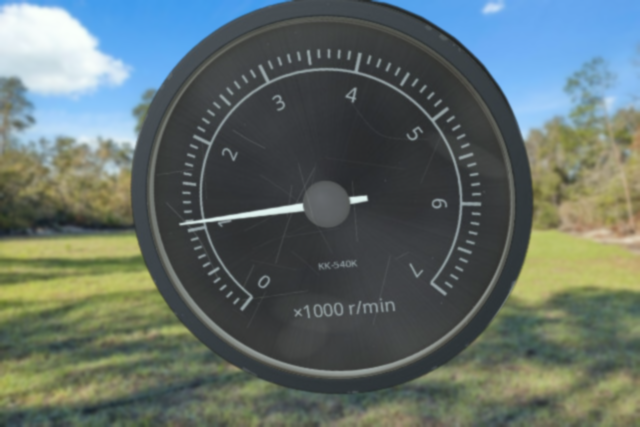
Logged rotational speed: 1100; rpm
